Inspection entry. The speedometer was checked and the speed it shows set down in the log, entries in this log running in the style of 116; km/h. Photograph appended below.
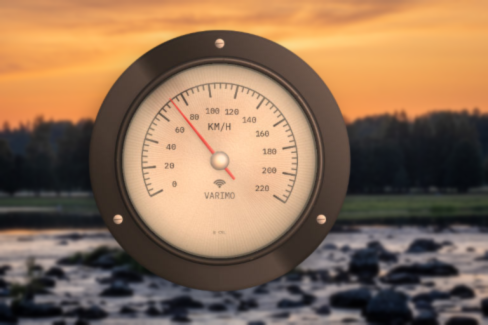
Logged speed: 72; km/h
